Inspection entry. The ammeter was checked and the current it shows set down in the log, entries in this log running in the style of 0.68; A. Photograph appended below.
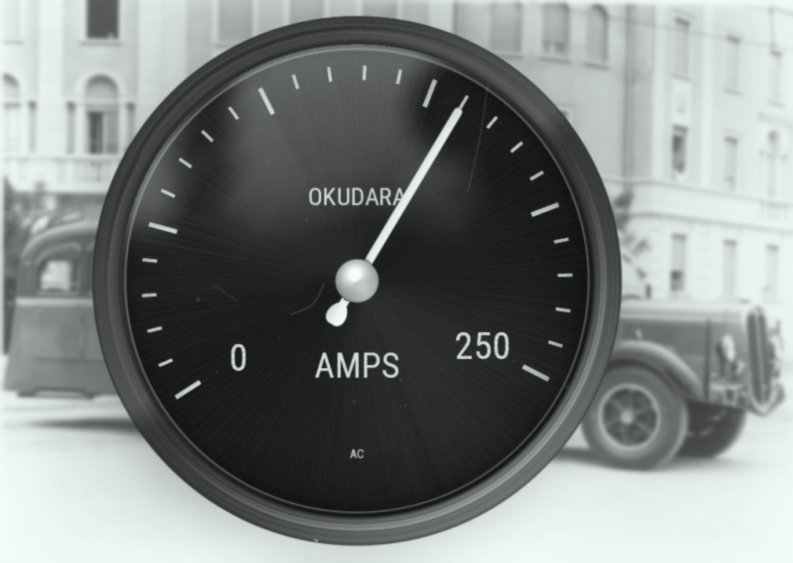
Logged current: 160; A
